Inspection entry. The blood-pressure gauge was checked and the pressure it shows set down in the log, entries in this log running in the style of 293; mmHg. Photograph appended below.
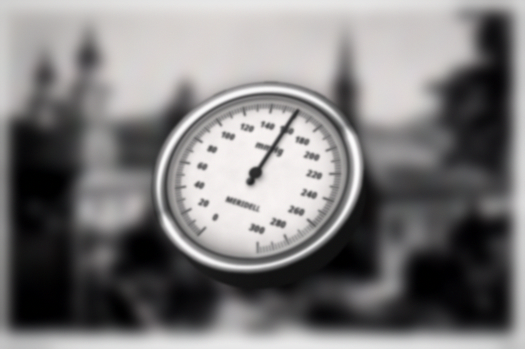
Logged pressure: 160; mmHg
